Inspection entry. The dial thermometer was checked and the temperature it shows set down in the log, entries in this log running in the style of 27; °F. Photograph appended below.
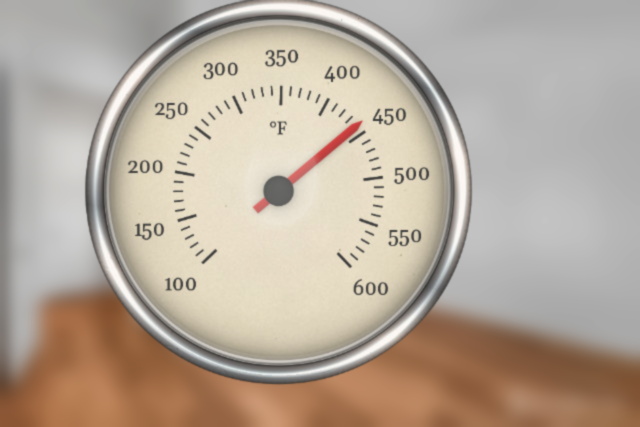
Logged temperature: 440; °F
